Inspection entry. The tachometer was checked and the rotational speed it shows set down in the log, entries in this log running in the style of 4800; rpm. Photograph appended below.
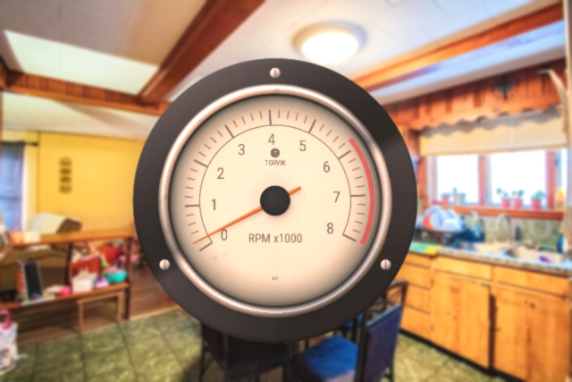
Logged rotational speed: 200; rpm
